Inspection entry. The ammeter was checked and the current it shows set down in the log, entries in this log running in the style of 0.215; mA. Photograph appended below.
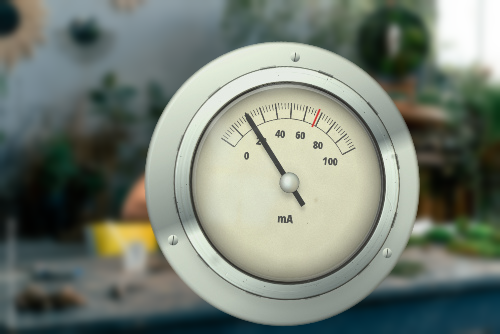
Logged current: 20; mA
